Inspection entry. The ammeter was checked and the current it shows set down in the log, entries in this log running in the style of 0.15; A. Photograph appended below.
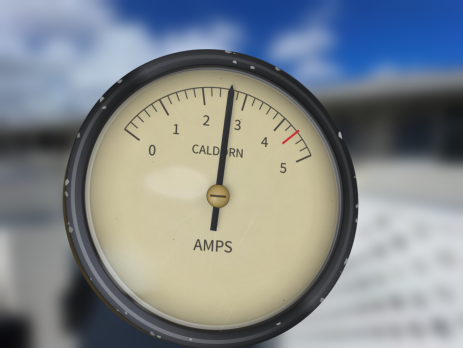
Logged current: 2.6; A
